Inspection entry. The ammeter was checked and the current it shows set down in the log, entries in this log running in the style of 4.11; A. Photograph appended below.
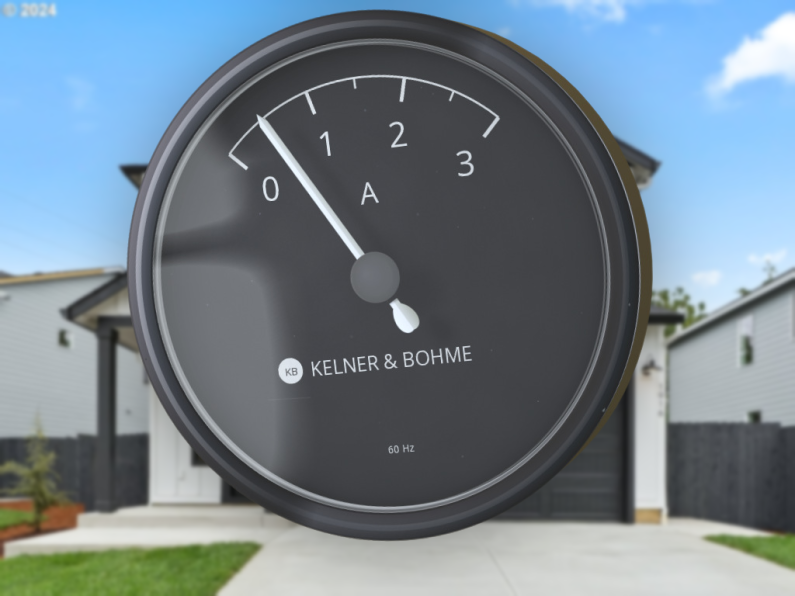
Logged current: 0.5; A
